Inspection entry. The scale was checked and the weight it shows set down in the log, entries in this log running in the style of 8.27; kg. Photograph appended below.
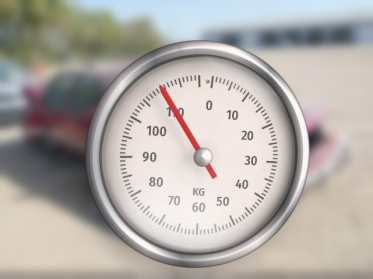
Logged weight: 110; kg
